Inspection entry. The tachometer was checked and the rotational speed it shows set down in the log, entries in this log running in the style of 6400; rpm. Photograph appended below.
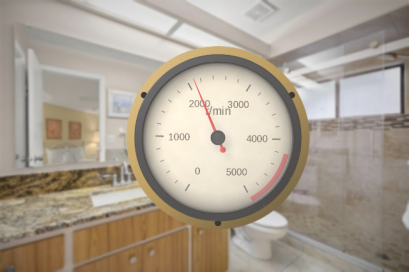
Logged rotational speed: 2100; rpm
